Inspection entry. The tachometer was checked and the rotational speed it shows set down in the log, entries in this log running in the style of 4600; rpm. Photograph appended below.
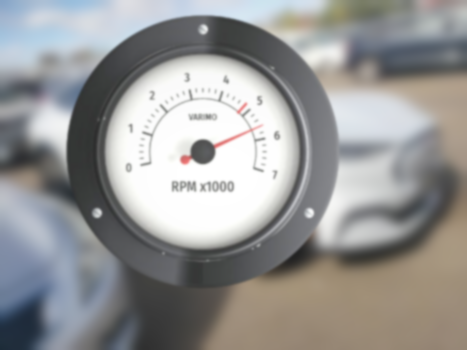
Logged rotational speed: 5600; rpm
